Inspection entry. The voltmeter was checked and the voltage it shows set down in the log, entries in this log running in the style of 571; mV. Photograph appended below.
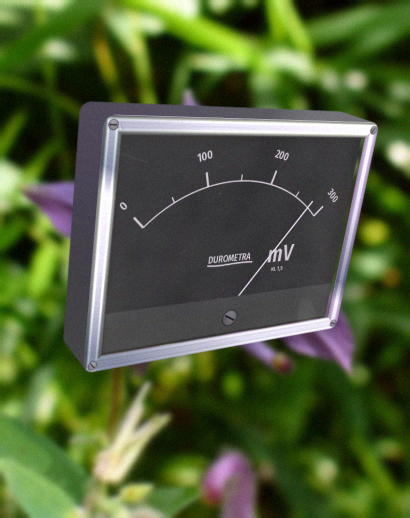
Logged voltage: 275; mV
